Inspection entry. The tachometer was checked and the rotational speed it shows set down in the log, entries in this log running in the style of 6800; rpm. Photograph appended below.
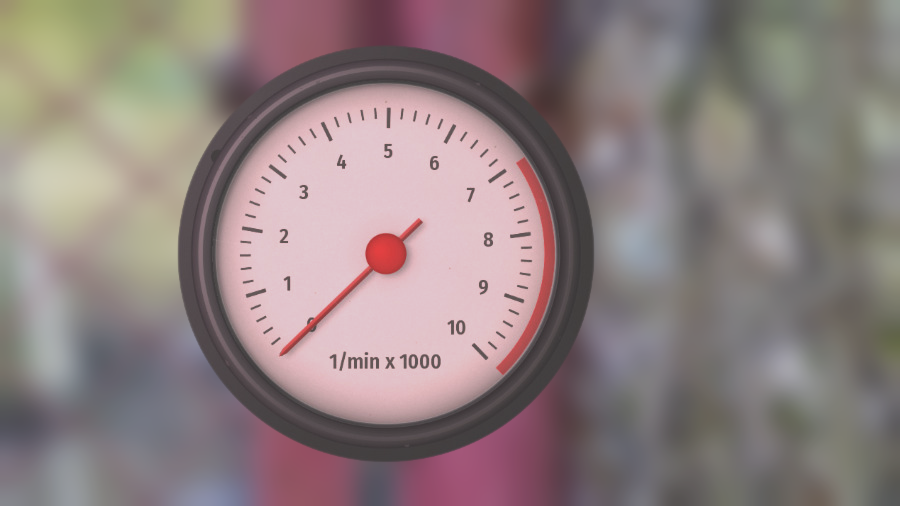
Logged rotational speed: 0; rpm
